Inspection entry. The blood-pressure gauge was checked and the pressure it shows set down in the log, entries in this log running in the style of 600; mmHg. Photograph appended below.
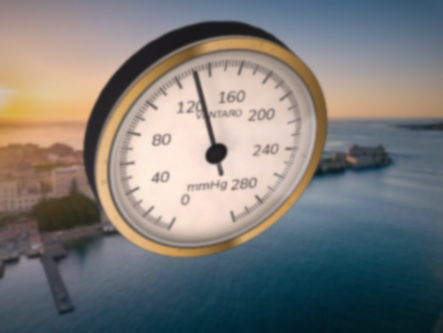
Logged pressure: 130; mmHg
